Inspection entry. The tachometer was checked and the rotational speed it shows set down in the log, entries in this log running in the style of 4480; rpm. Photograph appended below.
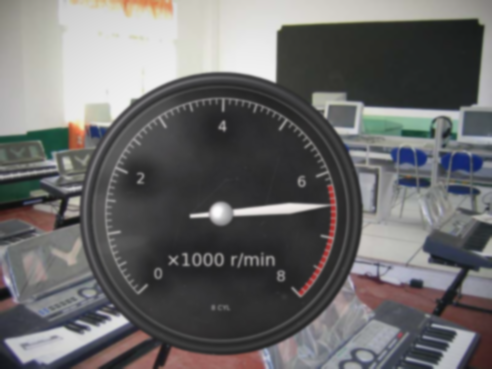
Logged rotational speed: 6500; rpm
